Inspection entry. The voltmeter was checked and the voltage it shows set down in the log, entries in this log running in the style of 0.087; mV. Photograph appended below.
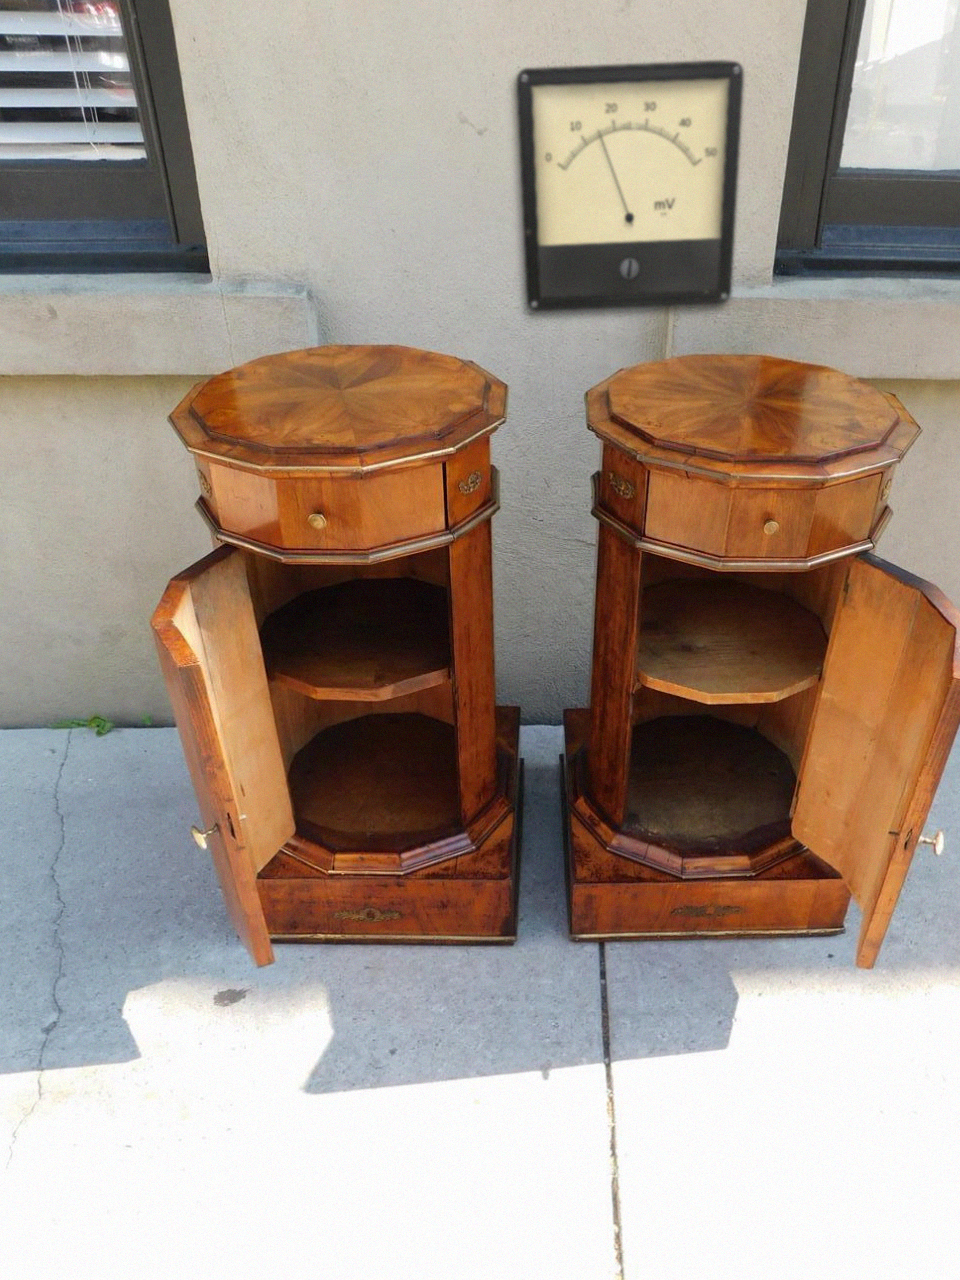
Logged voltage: 15; mV
